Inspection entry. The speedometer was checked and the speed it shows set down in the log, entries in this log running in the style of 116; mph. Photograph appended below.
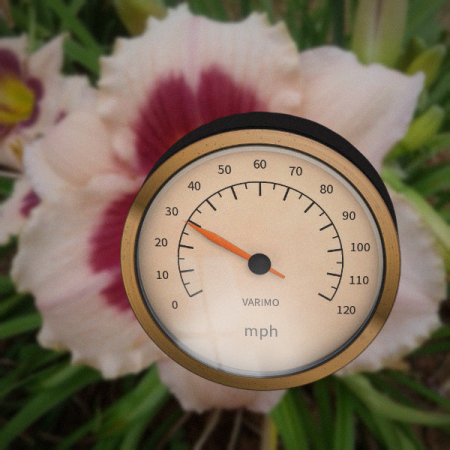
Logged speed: 30; mph
